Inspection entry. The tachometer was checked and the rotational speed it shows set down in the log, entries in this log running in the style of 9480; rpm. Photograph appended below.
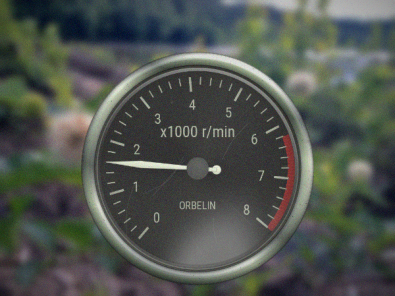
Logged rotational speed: 1600; rpm
